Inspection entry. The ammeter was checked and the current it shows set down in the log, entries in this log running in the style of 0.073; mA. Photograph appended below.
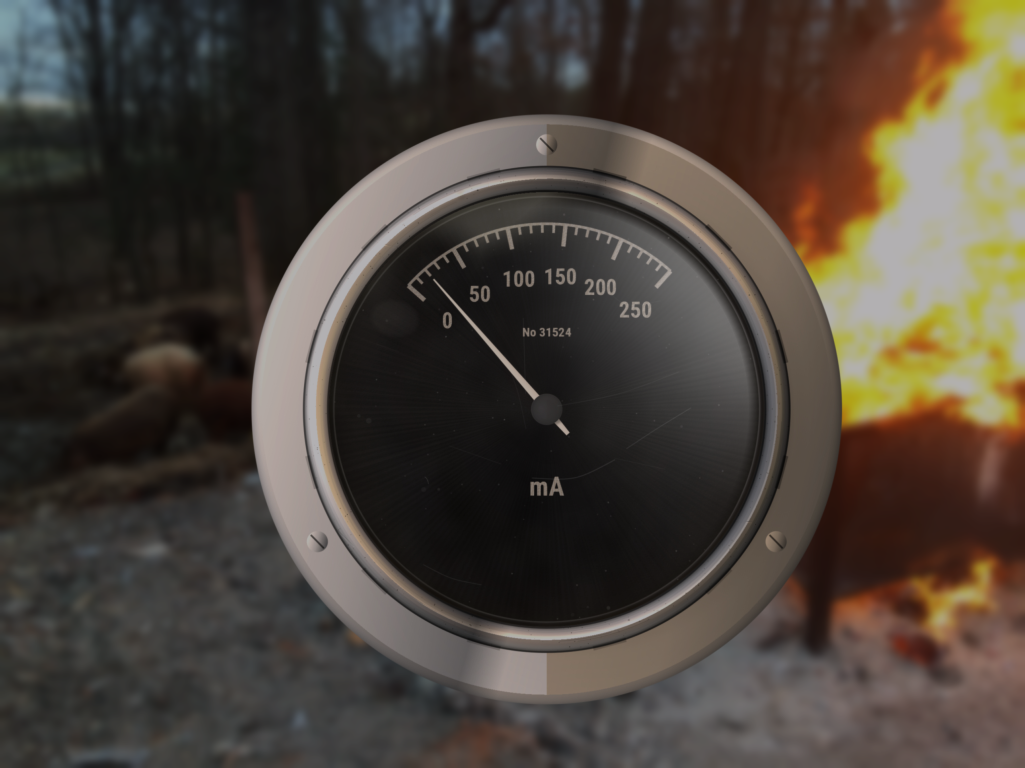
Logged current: 20; mA
